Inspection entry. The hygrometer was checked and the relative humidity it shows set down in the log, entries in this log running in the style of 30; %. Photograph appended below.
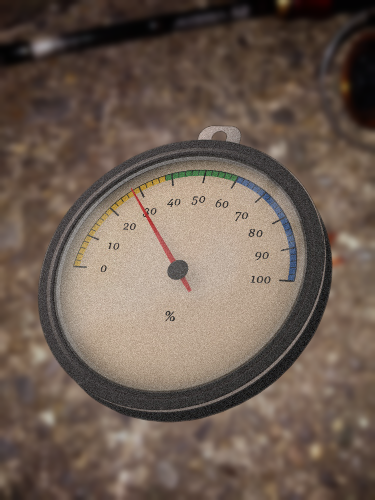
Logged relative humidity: 28; %
